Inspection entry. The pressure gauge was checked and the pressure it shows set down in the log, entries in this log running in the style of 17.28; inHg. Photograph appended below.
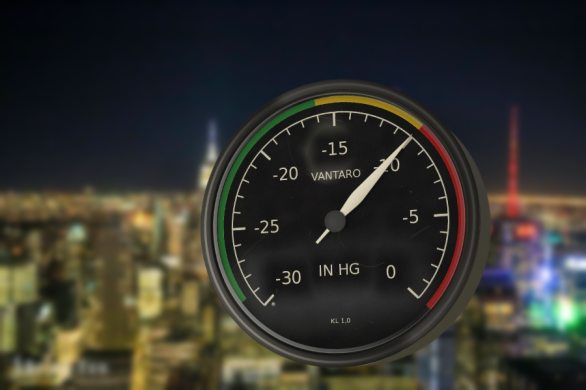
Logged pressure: -10; inHg
